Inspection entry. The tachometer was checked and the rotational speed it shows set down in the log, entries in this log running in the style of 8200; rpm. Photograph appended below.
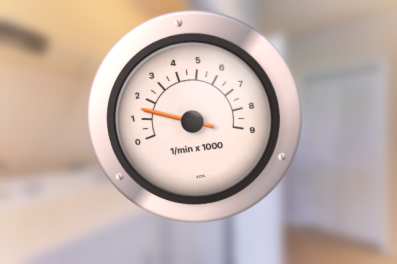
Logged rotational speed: 1500; rpm
